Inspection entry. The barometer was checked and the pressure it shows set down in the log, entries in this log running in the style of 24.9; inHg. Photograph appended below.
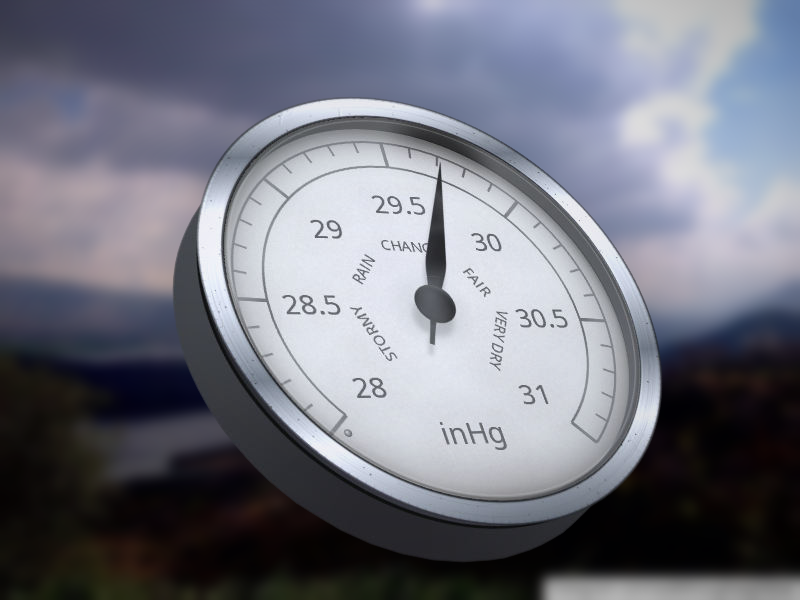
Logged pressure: 29.7; inHg
